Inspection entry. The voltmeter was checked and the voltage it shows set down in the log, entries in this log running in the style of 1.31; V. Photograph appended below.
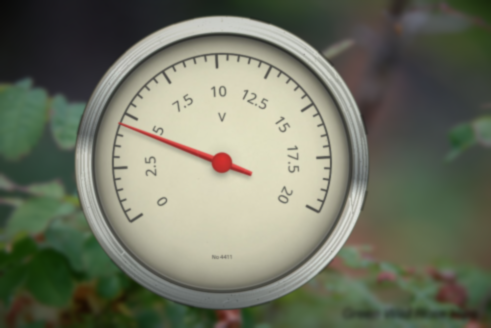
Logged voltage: 4.5; V
